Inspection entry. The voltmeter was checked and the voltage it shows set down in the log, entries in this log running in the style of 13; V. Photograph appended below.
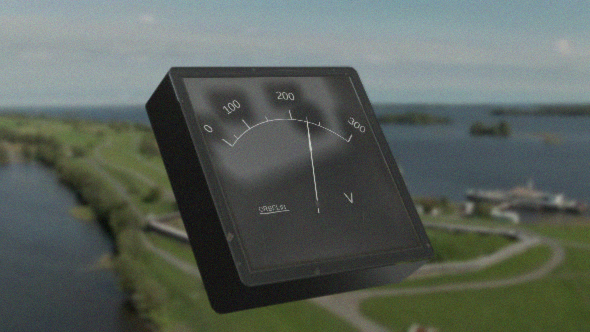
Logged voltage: 225; V
